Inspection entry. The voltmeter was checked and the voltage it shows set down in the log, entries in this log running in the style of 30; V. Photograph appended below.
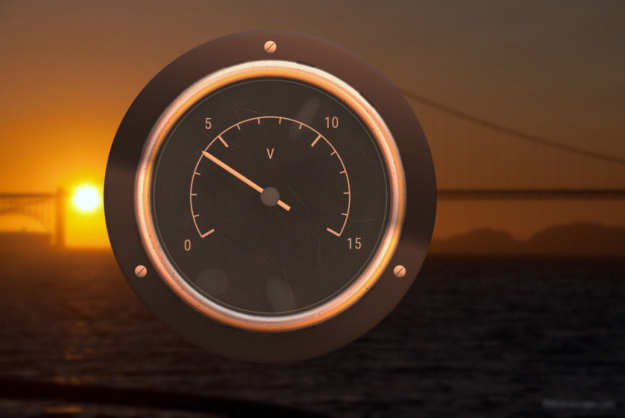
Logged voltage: 4; V
